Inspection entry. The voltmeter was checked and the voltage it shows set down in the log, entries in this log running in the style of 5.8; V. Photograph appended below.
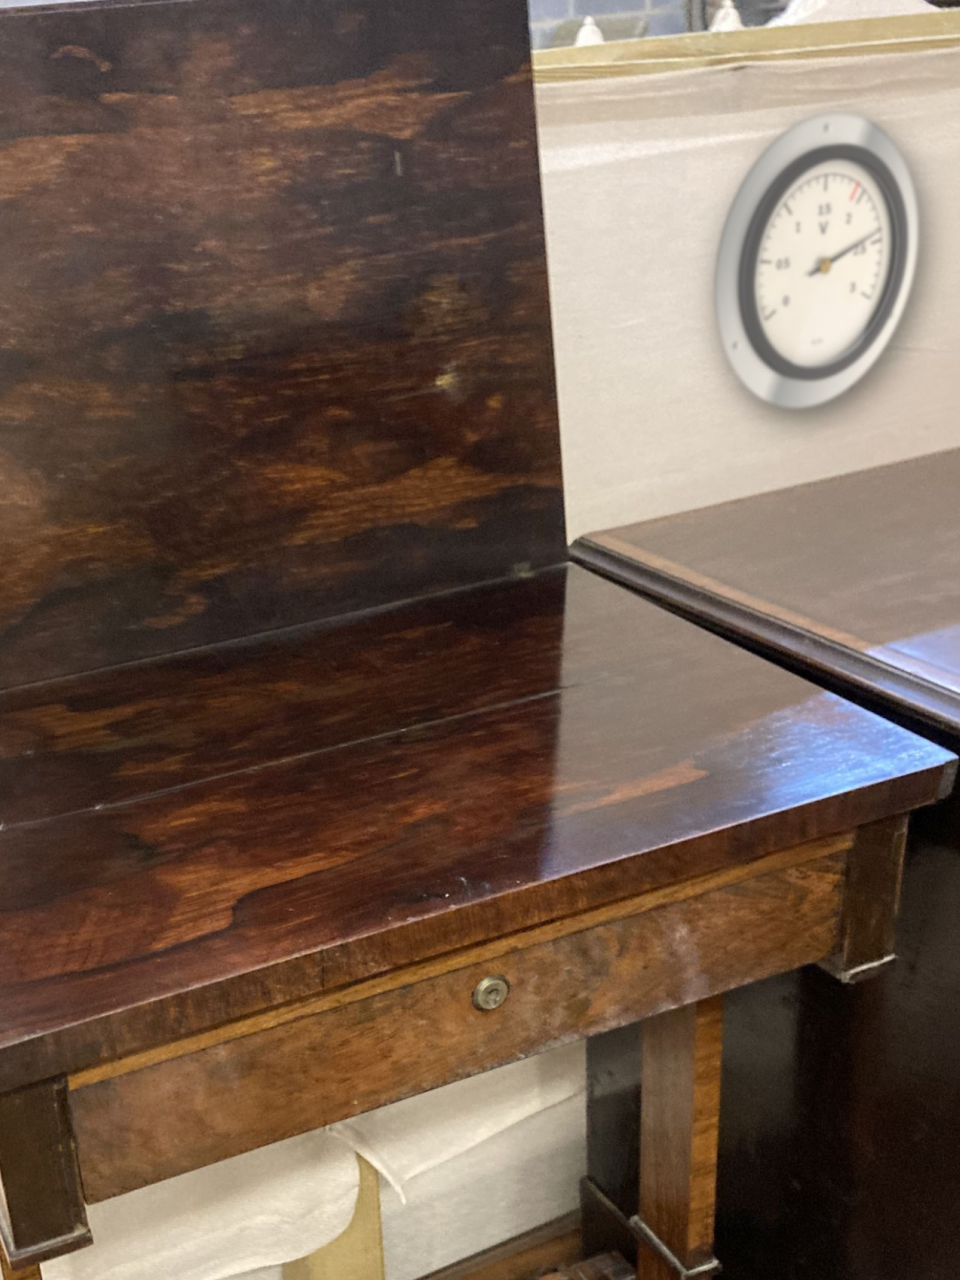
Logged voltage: 2.4; V
